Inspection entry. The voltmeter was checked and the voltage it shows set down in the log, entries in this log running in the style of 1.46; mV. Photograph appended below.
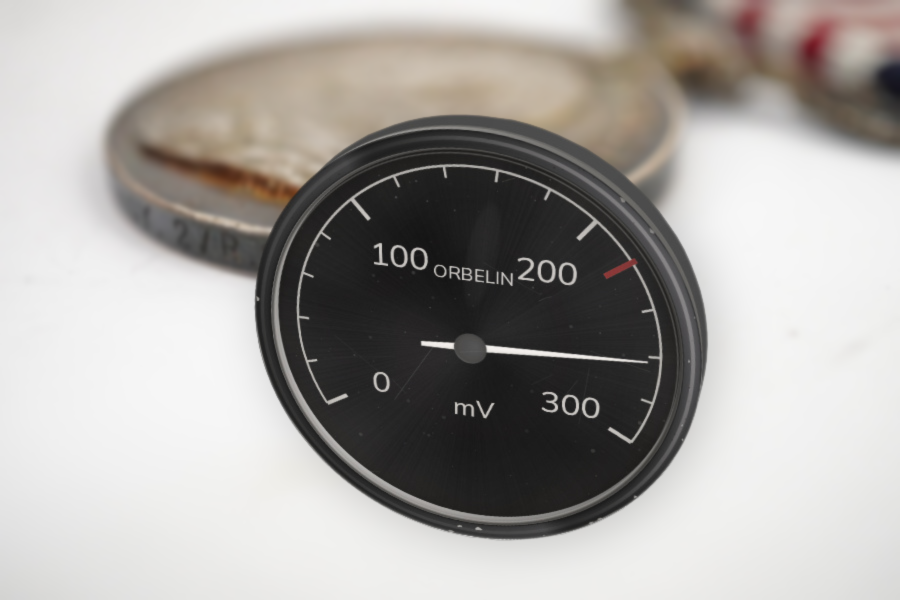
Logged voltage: 260; mV
